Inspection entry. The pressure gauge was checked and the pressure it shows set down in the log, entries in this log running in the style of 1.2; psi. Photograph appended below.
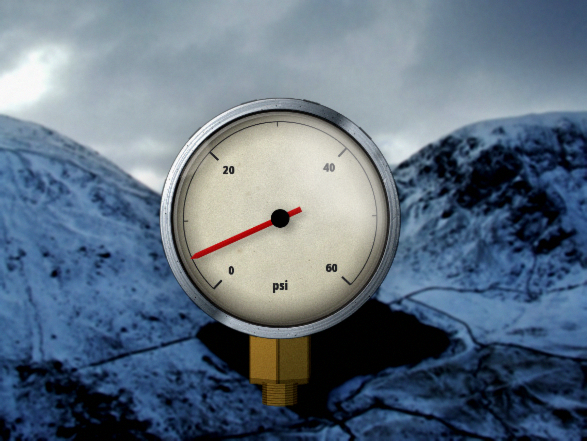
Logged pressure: 5; psi
